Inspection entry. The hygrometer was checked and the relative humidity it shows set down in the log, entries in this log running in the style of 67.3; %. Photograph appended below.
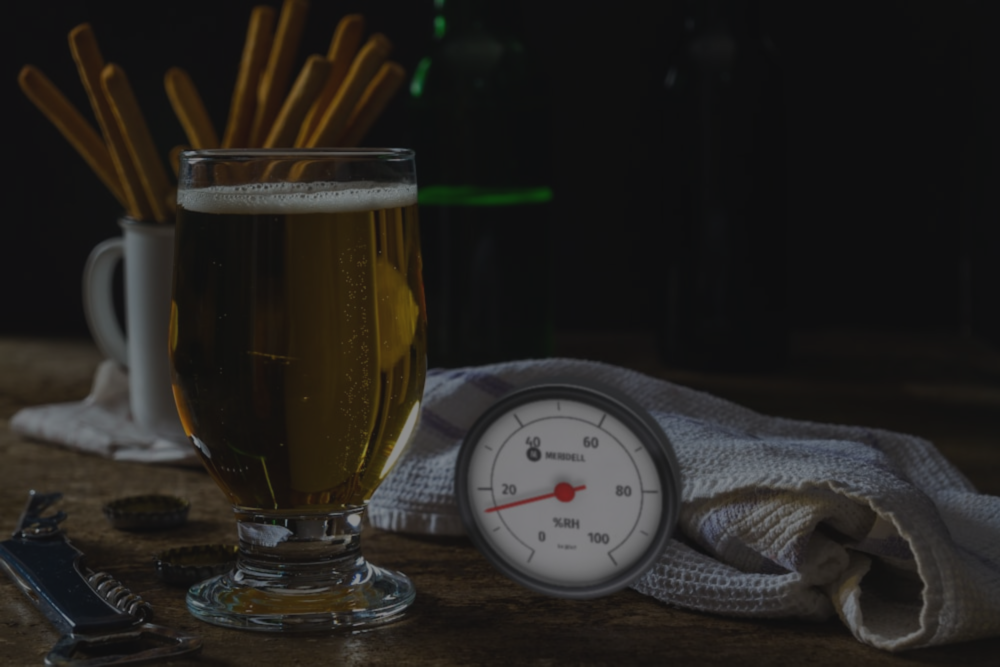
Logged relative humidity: 15; %
